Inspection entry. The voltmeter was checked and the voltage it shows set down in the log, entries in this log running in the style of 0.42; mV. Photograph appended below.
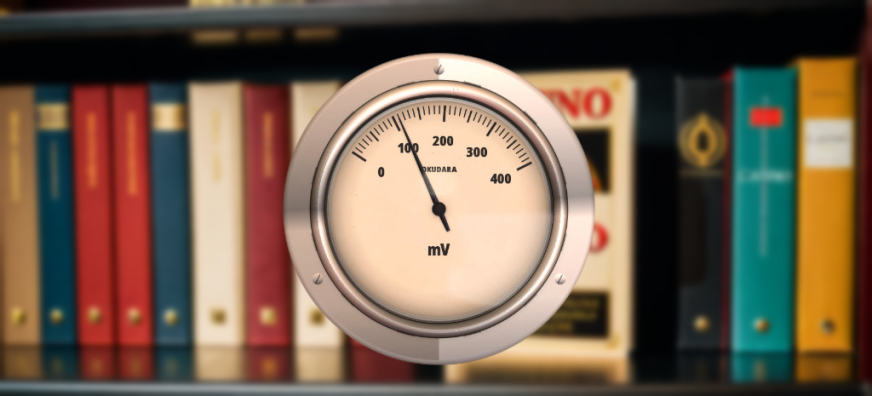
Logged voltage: 110; mV
